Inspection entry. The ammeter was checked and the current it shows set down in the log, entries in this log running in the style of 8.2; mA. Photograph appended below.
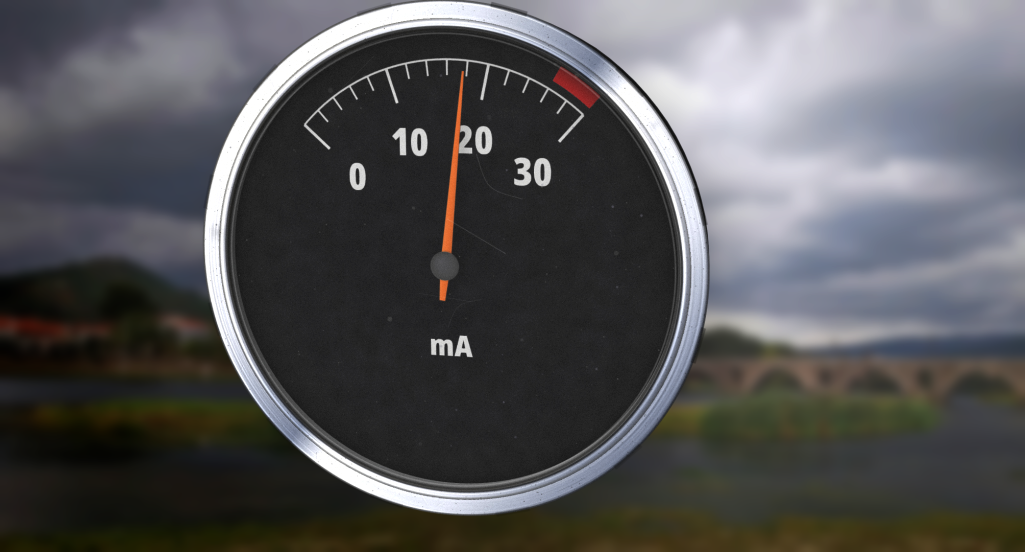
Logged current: 18; mA
